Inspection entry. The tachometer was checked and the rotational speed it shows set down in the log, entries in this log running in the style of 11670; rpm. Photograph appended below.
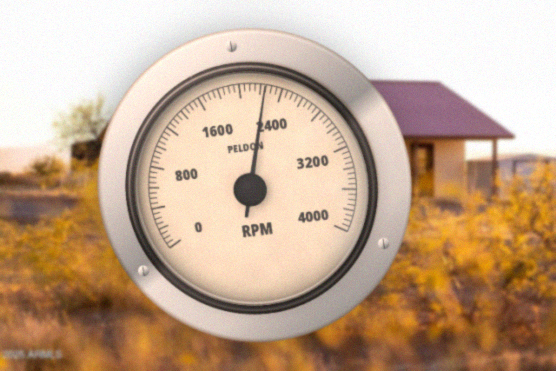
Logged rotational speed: 2250; rpm
